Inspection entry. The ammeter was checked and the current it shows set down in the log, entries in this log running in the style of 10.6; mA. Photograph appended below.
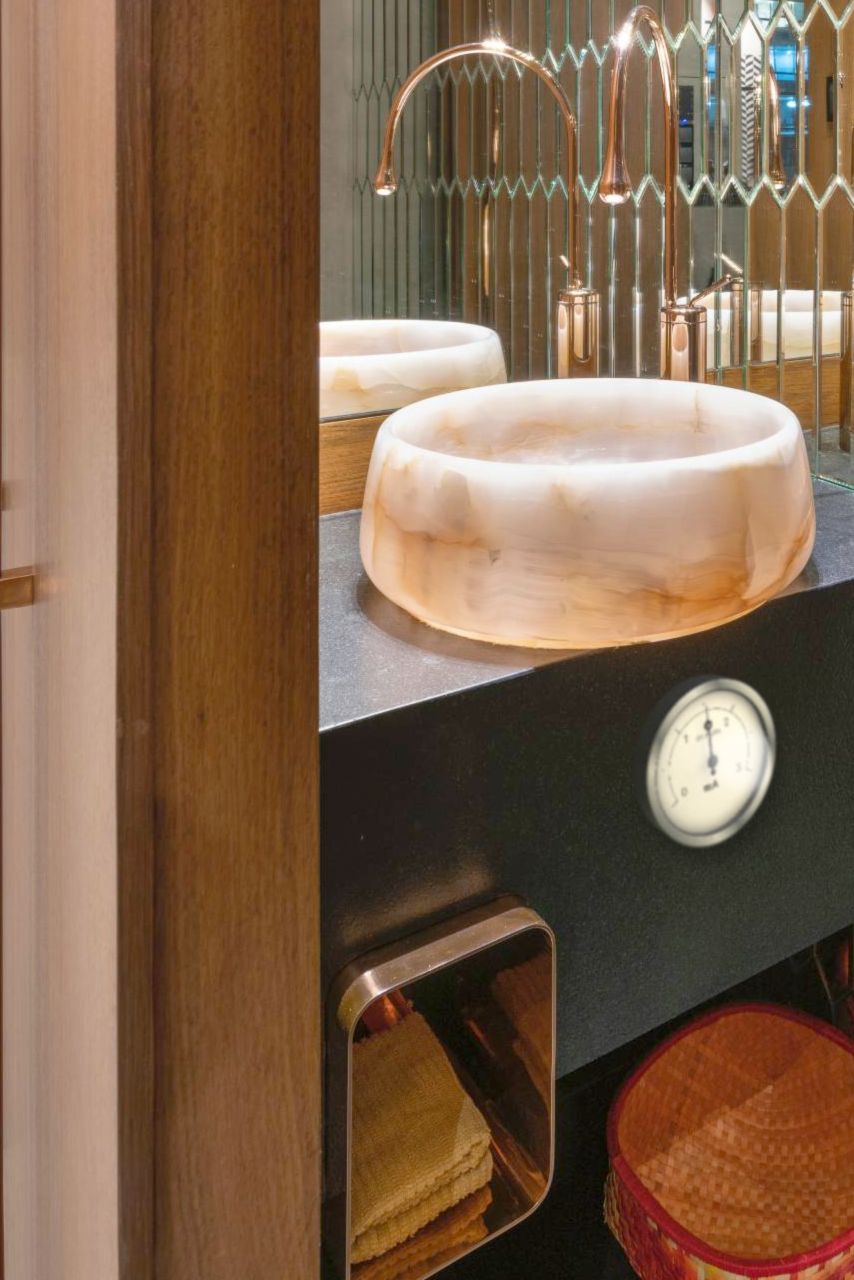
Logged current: 1.5; mA
